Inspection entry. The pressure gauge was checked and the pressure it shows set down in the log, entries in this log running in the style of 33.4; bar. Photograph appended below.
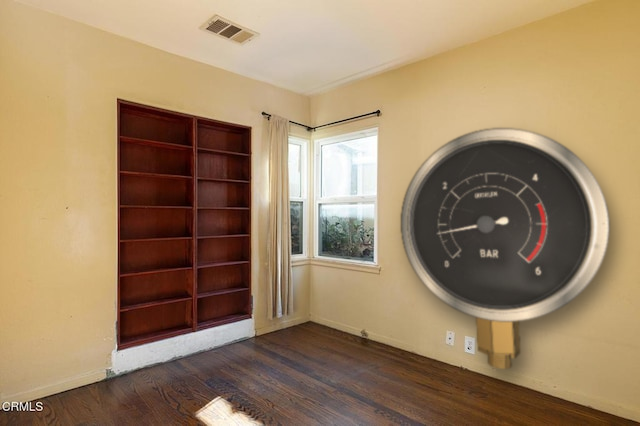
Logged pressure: 0.75; bar
